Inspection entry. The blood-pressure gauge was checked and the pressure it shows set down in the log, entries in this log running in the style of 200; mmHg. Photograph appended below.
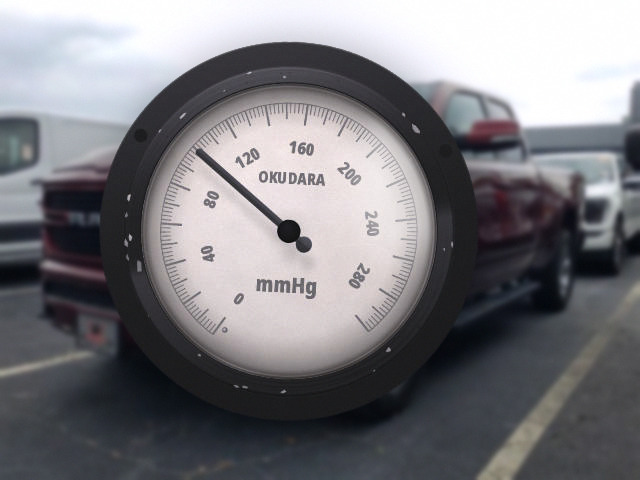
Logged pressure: 100; mmHg
